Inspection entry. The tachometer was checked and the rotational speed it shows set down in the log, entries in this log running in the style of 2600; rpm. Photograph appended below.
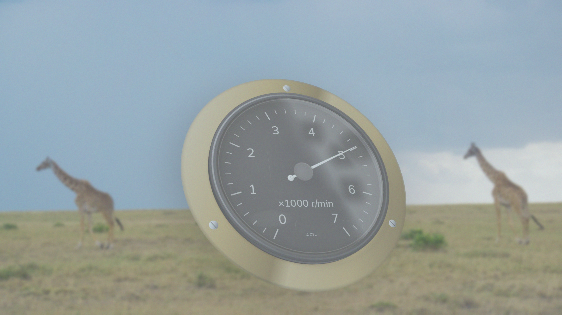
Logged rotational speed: 5000; rpm
